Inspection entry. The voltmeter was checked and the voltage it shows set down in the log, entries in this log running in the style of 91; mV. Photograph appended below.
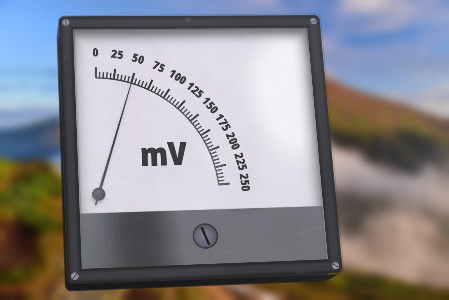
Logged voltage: 50; mV
